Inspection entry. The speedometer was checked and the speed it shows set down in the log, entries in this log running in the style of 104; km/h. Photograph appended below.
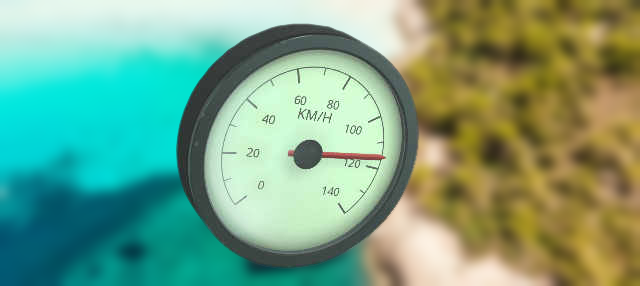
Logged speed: 115; km/h
